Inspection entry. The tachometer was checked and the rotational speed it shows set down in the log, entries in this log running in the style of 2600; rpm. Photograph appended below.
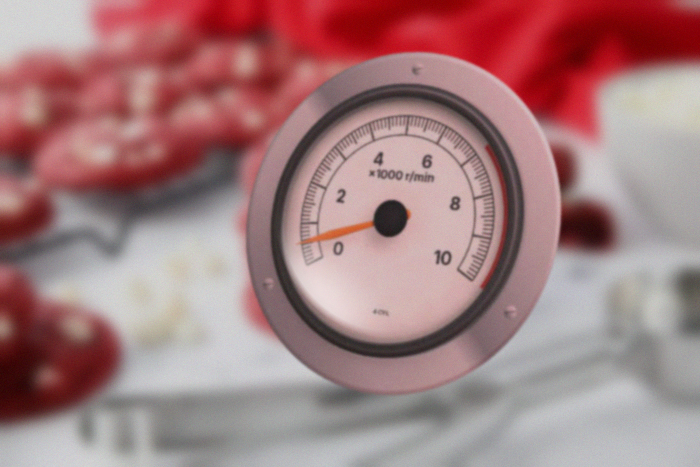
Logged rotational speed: 500; rpm
